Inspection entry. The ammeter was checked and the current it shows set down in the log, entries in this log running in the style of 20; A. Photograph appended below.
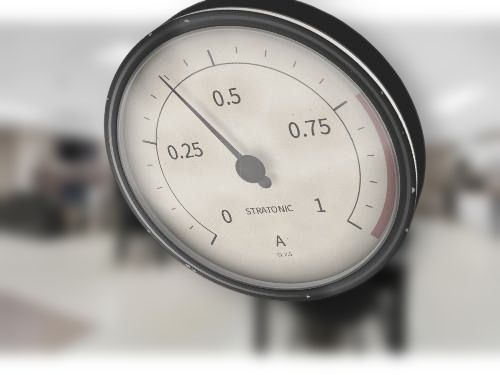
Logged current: 0.4; A
